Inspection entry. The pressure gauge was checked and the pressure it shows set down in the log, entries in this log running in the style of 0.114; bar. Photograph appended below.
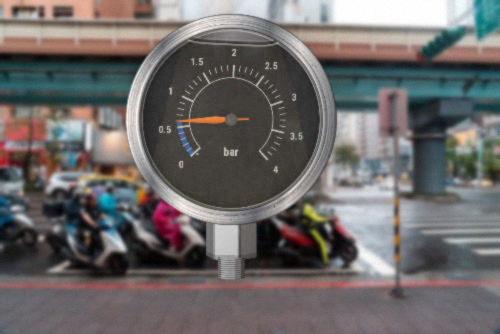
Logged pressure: 0.6; bar
